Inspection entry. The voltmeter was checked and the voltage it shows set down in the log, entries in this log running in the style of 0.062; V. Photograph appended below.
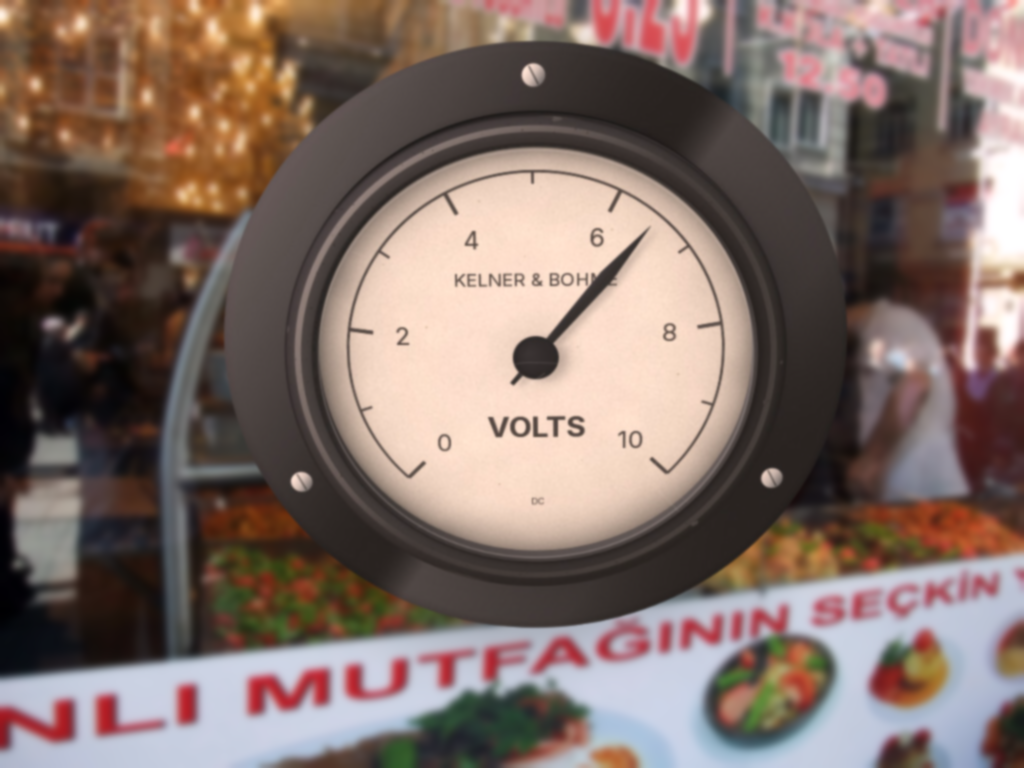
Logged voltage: 6.5; V
